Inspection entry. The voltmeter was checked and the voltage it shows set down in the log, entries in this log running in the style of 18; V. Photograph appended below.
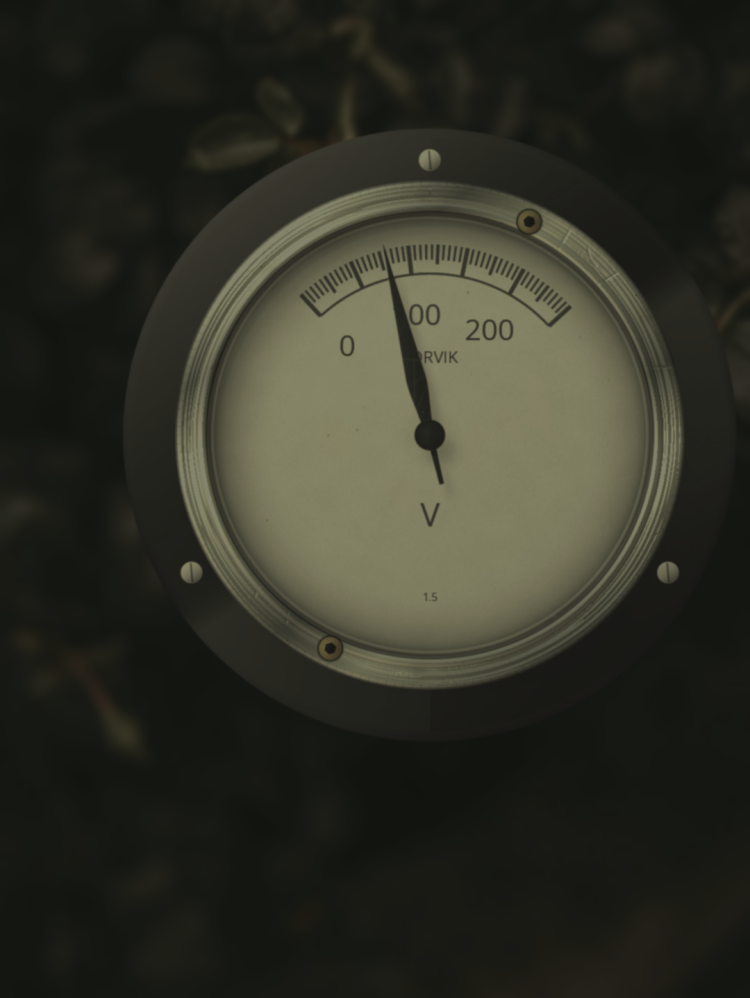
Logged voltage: 80; V
